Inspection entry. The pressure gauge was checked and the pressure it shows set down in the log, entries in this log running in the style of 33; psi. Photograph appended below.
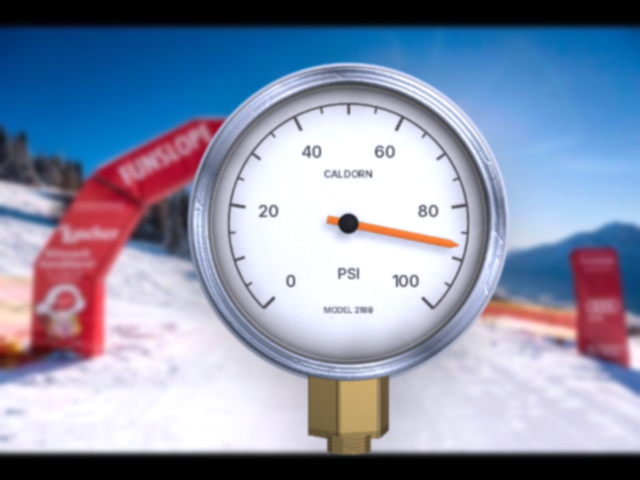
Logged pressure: 87.5; psi
